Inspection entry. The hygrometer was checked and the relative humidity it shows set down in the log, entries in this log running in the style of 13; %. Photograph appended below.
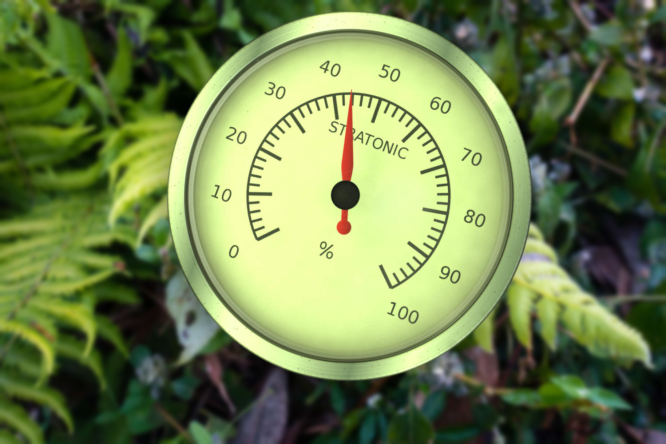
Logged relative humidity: 44; %
